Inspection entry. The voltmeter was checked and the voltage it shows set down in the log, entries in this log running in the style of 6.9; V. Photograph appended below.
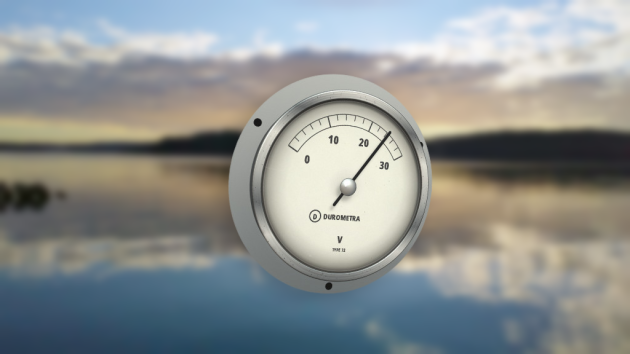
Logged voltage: 24; V
